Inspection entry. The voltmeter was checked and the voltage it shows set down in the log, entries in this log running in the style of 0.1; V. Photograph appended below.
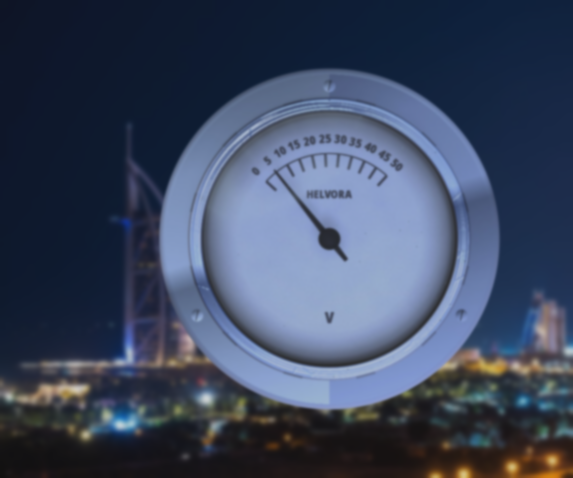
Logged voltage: 5; V
